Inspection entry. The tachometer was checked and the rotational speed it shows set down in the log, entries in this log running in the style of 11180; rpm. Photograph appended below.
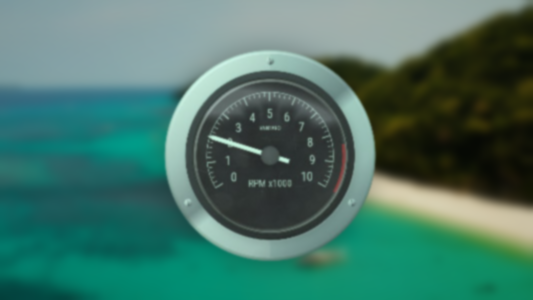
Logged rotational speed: 2000; rpm
